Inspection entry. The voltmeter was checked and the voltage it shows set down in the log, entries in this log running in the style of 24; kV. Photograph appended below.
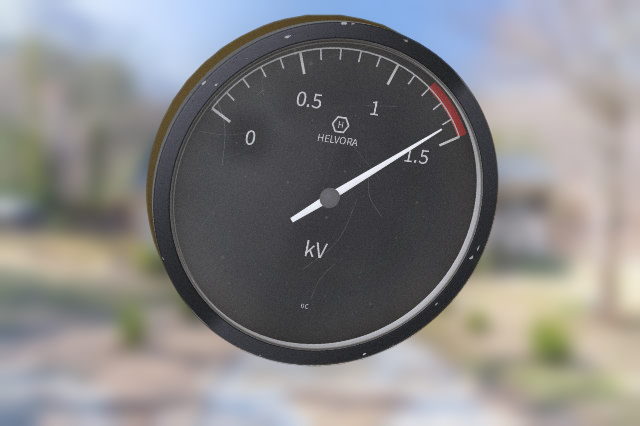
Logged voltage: 1.4; kV
